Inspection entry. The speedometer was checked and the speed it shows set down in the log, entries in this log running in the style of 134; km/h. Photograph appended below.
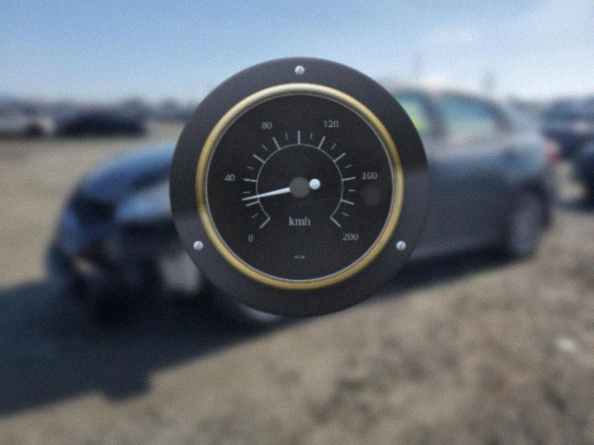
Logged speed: 25; km/h
